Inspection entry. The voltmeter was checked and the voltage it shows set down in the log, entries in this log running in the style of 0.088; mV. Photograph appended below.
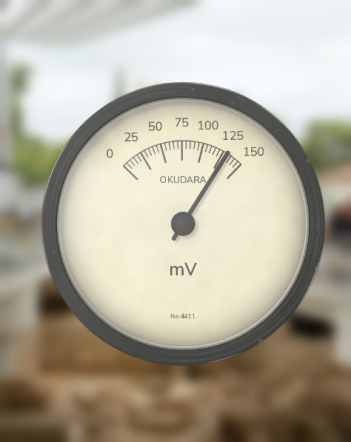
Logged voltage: 130; mV
